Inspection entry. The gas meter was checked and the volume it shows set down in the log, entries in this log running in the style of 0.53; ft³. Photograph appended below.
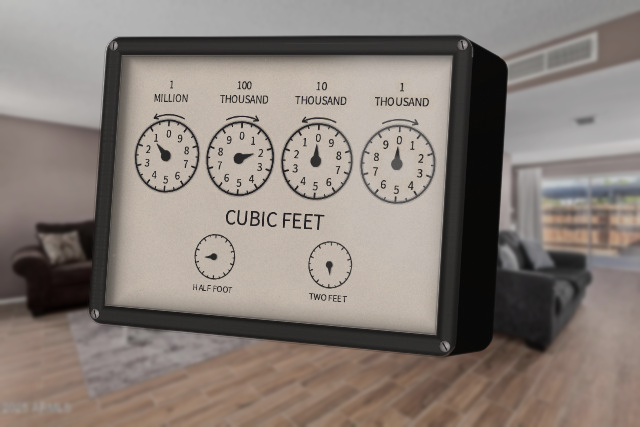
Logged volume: 120000; ft³
